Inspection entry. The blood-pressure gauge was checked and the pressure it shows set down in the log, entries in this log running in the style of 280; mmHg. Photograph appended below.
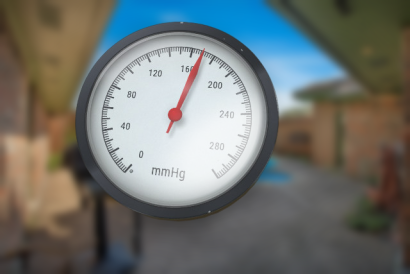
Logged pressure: 170; mmHg
